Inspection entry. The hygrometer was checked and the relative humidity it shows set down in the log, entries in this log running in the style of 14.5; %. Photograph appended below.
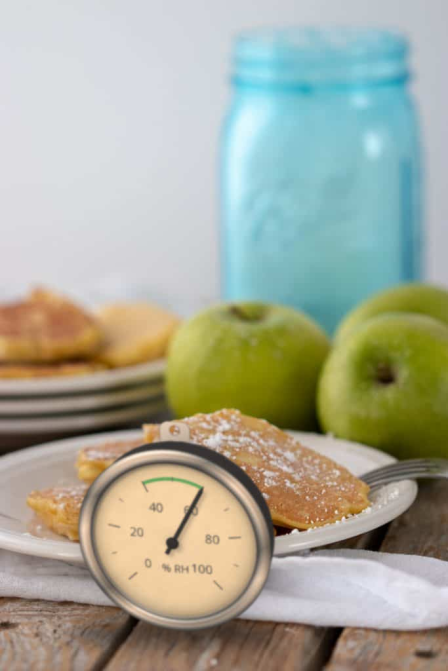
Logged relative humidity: 60; %
